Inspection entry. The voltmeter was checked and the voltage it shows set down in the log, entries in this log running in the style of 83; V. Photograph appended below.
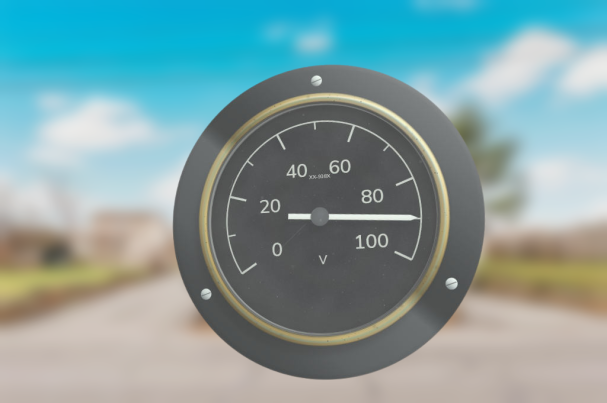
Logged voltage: 90; V
